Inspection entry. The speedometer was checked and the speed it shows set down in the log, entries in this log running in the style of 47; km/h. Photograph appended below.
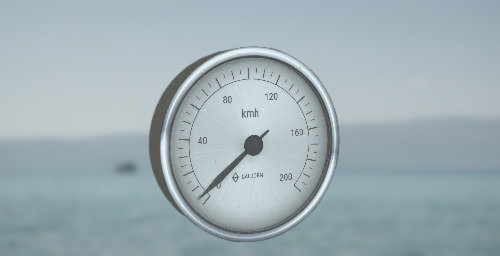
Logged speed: 5; km/h
